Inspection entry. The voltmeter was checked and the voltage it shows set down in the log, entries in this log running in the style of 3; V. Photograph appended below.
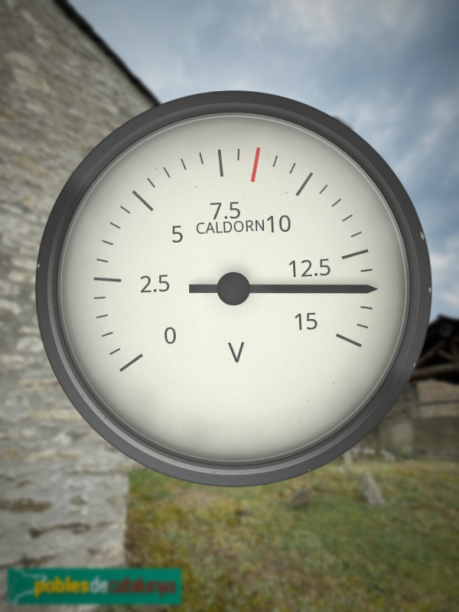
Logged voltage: 13.5; V
